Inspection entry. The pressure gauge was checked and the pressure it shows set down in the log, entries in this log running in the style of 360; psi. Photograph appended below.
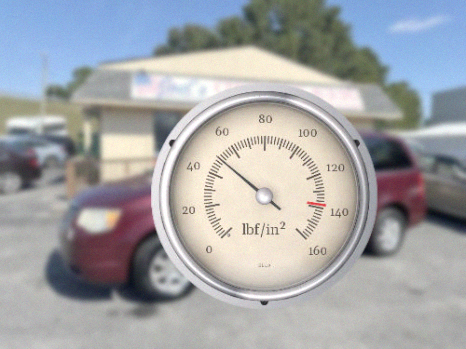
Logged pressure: 50; psi
